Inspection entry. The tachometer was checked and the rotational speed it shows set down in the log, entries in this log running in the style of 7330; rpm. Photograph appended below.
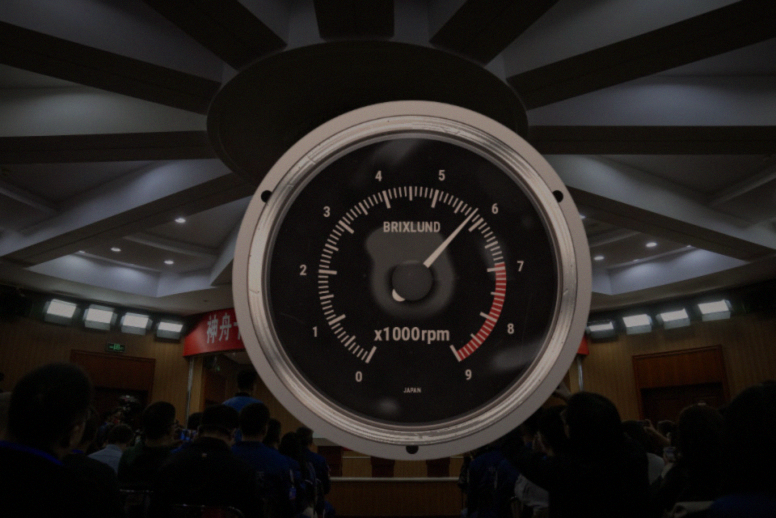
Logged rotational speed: 5800; rpm
